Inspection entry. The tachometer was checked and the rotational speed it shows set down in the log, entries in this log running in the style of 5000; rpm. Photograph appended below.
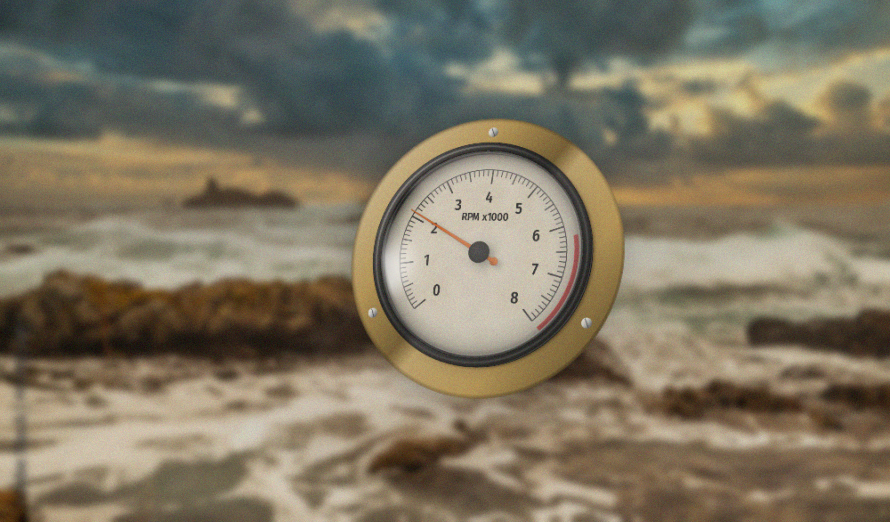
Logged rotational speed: 2100; rpm
